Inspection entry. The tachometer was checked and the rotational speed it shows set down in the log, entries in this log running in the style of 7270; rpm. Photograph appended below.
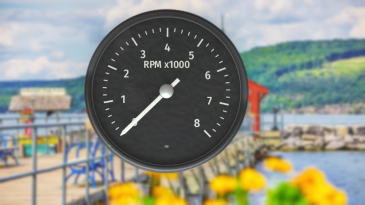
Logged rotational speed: 0; rpm
